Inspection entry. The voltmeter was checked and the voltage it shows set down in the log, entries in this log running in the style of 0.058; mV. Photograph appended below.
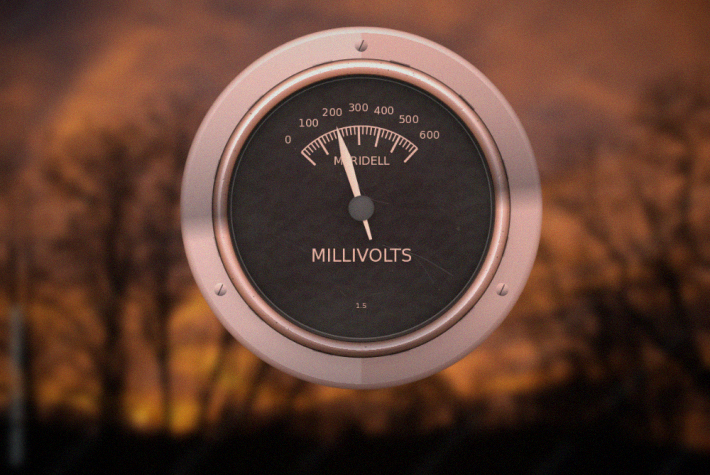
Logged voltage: 200; mV
